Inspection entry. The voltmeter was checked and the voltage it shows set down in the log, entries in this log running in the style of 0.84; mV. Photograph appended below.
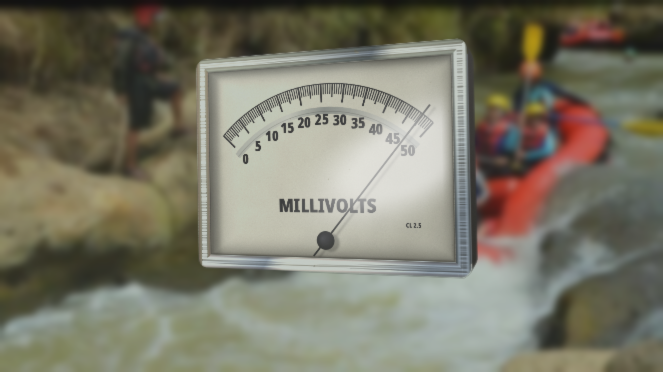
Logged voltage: 47.5; mV
